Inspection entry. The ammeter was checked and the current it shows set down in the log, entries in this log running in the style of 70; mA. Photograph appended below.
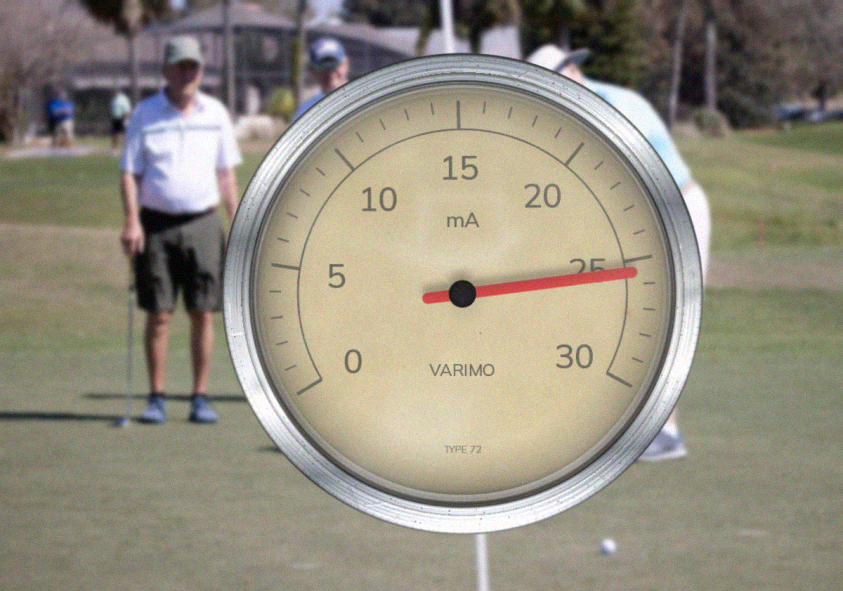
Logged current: 25.5; mA
